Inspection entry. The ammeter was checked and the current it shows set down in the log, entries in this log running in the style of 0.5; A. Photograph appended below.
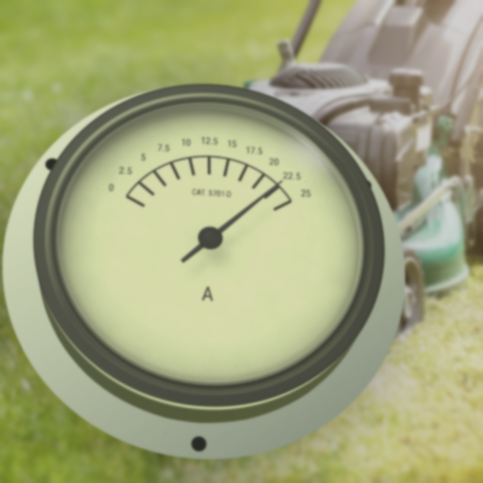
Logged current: 22.5; A
